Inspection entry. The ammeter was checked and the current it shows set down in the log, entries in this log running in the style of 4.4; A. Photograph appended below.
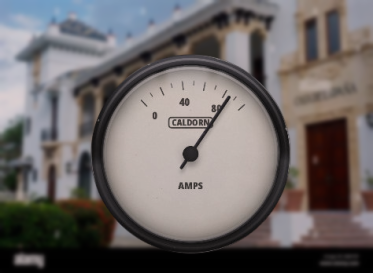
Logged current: 85; A
